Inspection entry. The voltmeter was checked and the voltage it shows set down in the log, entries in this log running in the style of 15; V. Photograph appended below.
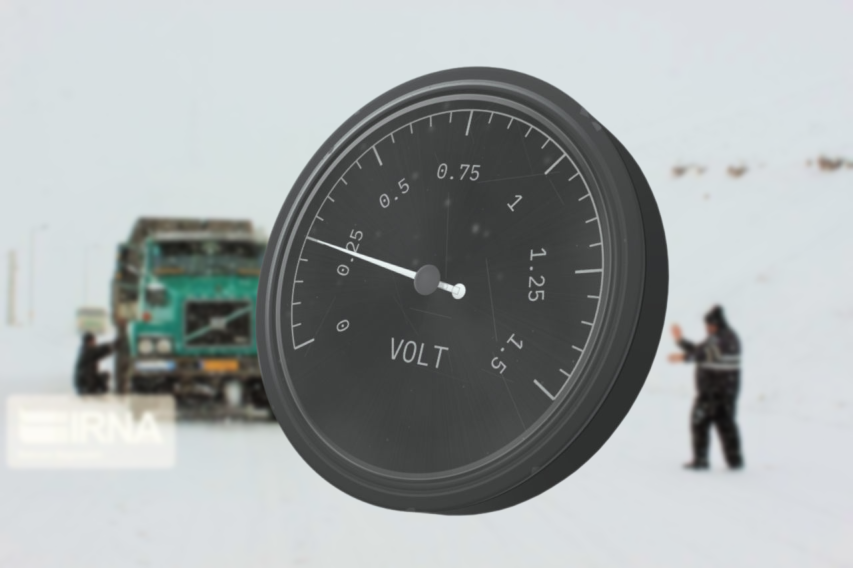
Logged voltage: 0.25; V
